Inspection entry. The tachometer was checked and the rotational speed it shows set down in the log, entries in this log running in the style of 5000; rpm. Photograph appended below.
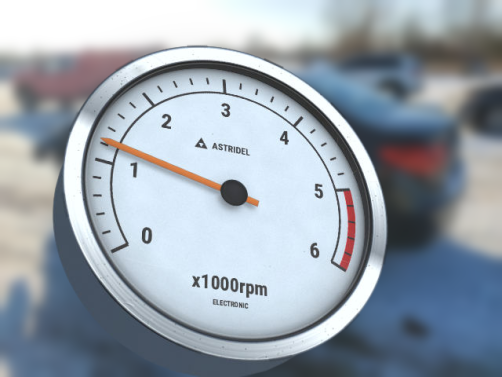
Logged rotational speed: 1200; rpm
